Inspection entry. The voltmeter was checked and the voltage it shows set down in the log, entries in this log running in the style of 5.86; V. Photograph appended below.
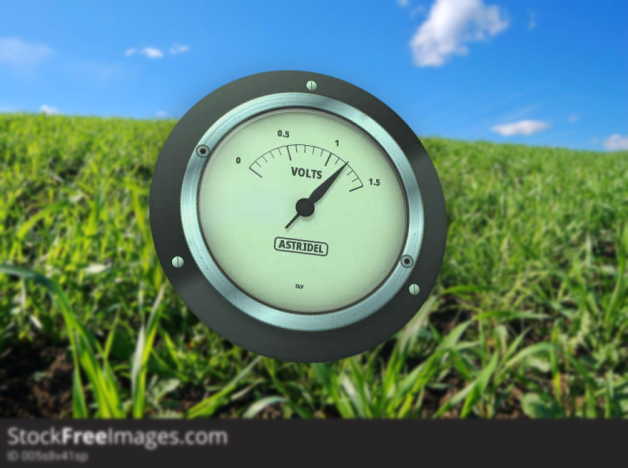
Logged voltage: 1.2; V
